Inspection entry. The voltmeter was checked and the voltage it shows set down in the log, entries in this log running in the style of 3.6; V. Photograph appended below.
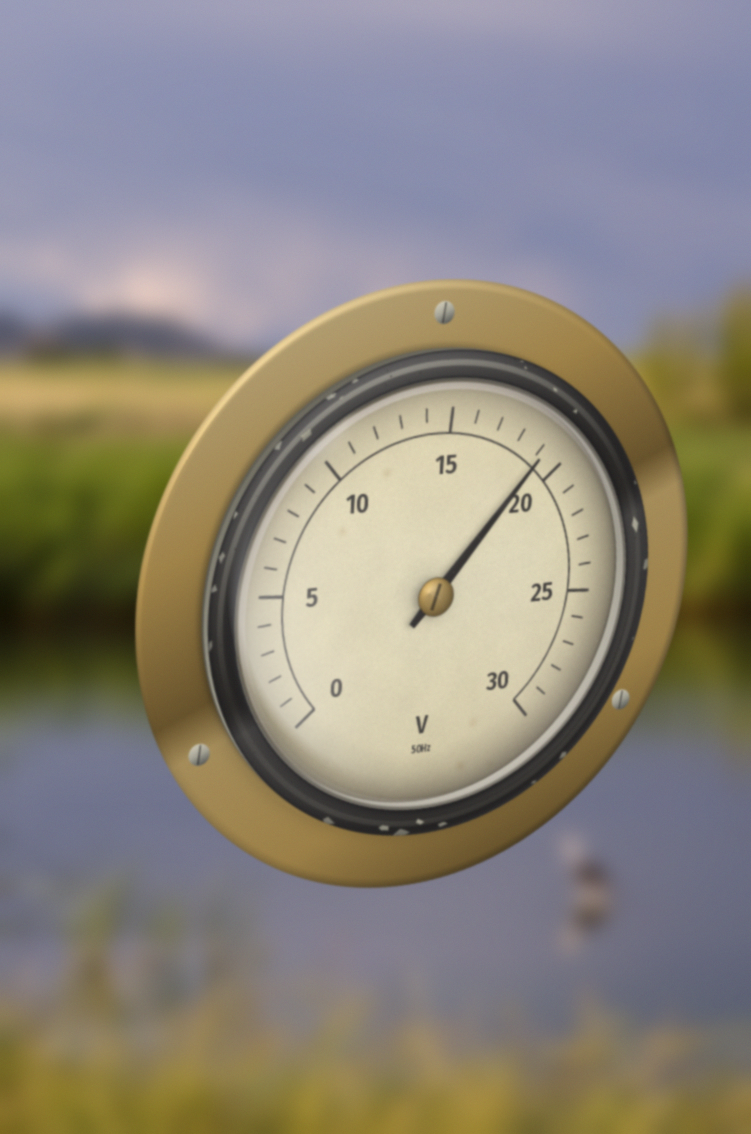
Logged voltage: 19; V
